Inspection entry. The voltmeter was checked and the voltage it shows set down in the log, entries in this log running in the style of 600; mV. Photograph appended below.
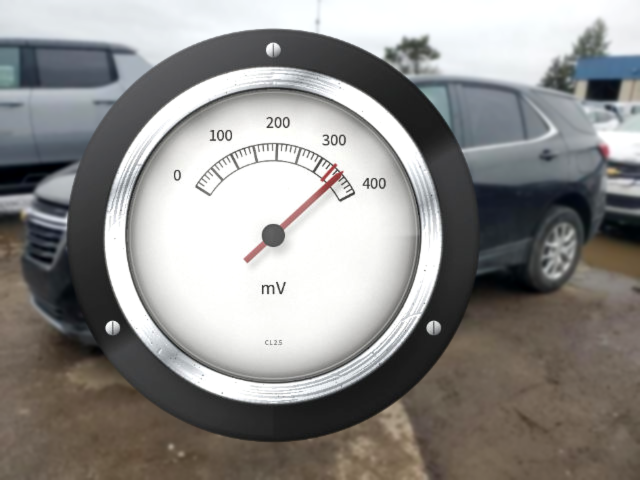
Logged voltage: 350; mV
